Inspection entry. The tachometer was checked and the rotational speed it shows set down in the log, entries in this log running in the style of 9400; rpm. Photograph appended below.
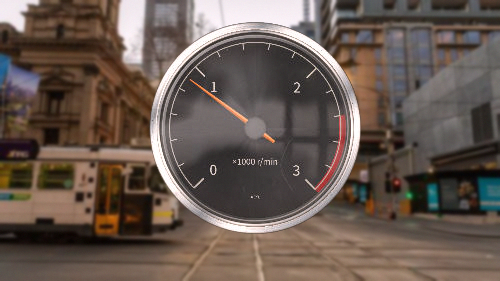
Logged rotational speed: 900; rpm
